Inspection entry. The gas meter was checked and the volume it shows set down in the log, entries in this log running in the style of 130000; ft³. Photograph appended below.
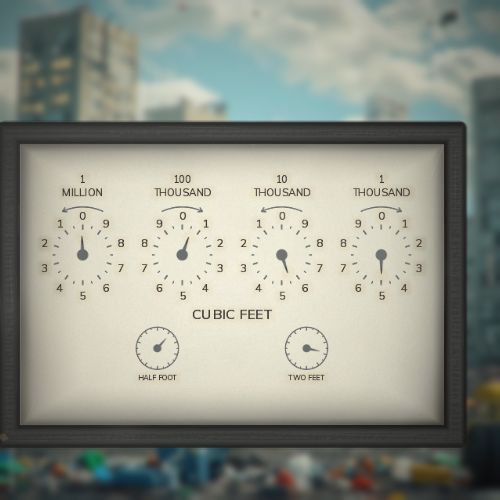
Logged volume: 5500; ft³
